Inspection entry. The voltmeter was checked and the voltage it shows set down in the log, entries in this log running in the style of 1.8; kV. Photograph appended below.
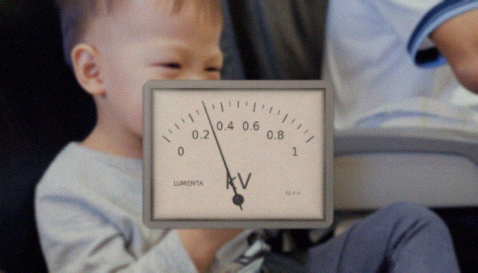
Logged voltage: 0.3; kV
